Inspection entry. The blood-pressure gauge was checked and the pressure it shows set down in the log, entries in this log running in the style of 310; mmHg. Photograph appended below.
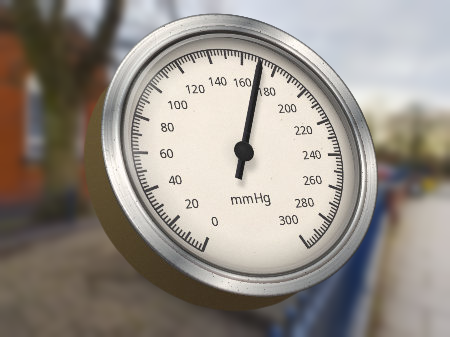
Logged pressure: 170; mmHg
